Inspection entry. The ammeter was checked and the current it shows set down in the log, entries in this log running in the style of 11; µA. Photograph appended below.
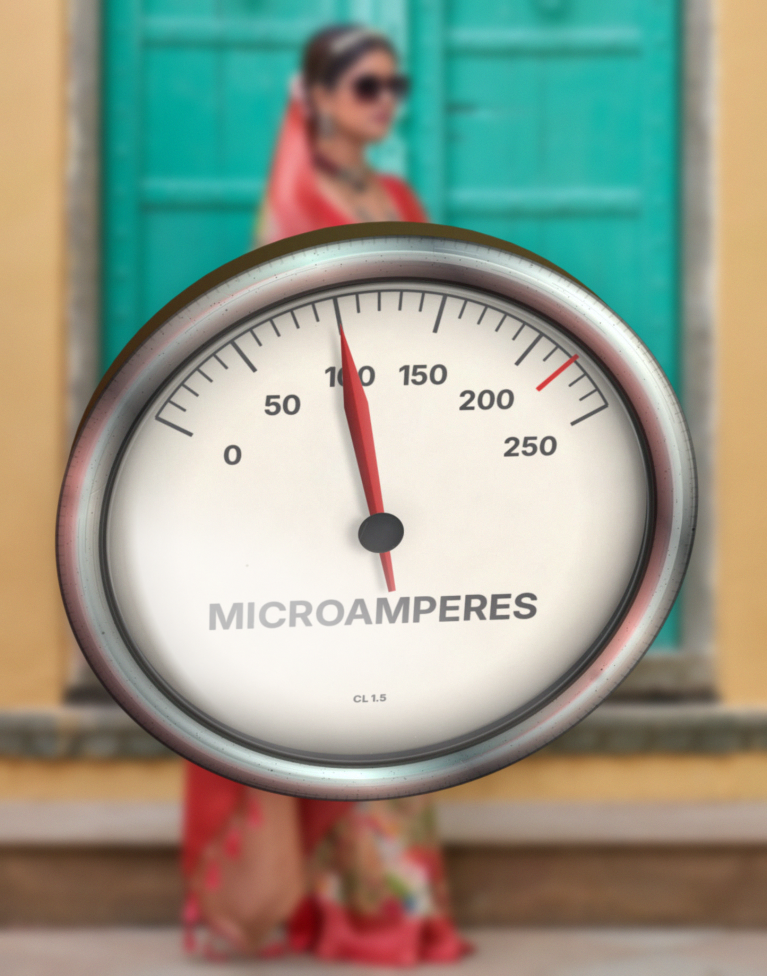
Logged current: 100; µA
